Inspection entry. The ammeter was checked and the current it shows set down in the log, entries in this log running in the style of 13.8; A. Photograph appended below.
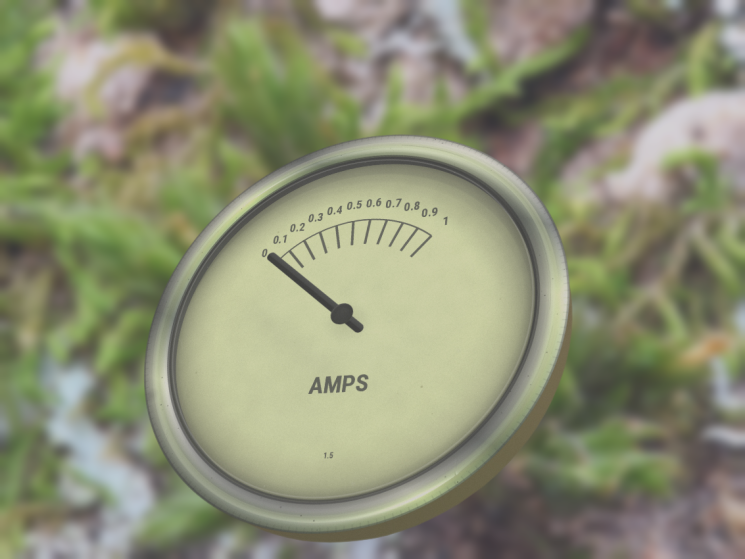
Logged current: 0; A
